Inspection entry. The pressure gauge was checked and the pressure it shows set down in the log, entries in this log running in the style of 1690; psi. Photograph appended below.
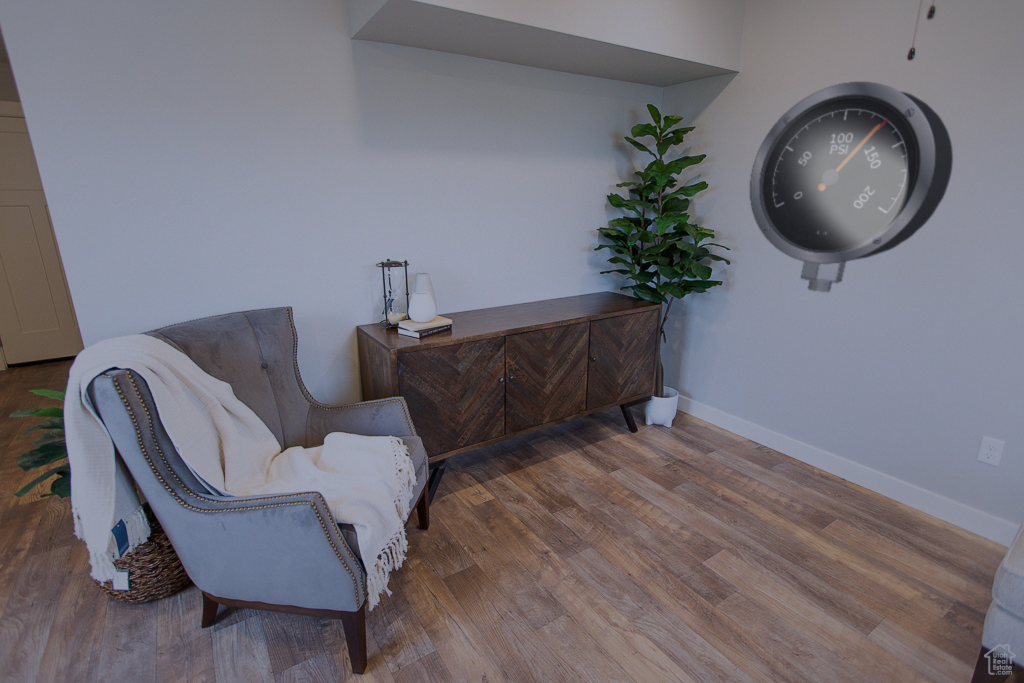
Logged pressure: 130; psi
